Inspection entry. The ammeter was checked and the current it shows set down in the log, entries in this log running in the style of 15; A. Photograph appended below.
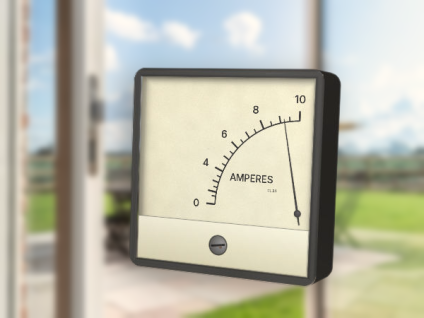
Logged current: 9.25; A
